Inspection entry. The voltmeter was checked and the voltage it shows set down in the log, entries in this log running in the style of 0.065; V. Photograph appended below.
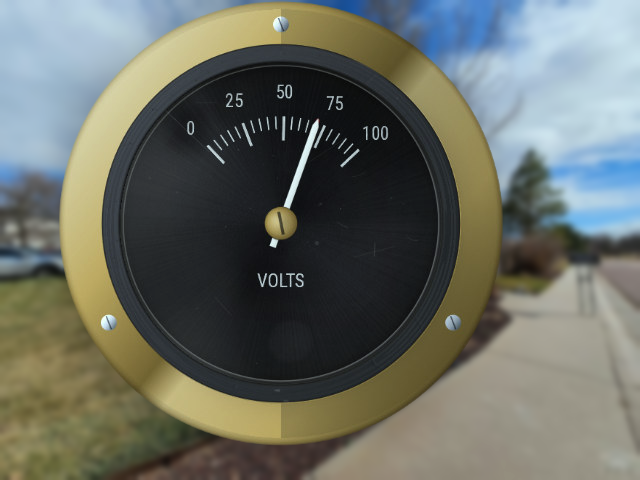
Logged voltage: 70; V
